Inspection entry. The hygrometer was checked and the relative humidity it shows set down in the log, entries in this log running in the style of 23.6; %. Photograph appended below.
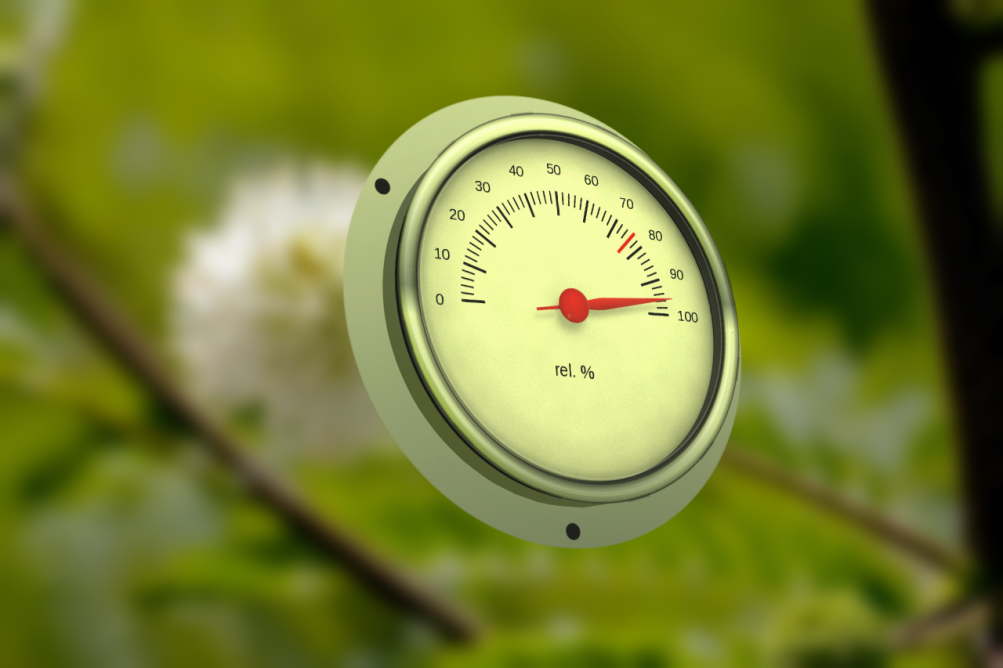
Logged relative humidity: 96; %
